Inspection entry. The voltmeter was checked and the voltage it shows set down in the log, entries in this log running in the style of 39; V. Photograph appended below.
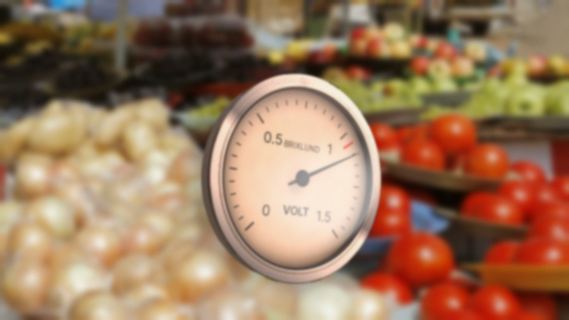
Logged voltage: 1.1; V
